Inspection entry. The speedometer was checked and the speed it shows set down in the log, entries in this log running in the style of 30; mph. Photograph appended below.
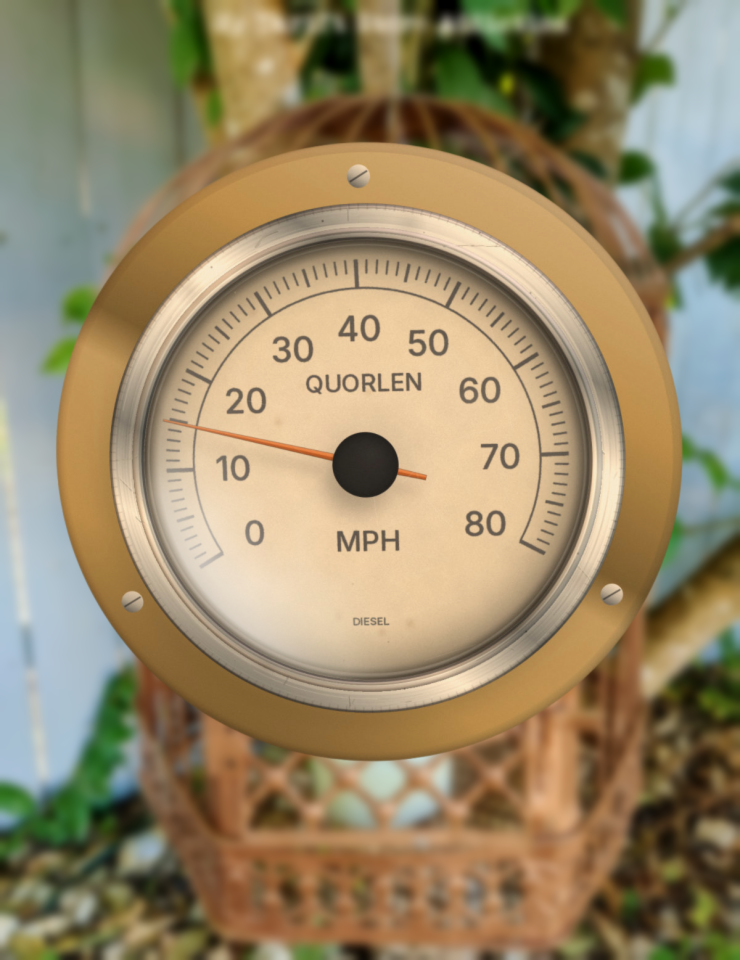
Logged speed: 15; mph
